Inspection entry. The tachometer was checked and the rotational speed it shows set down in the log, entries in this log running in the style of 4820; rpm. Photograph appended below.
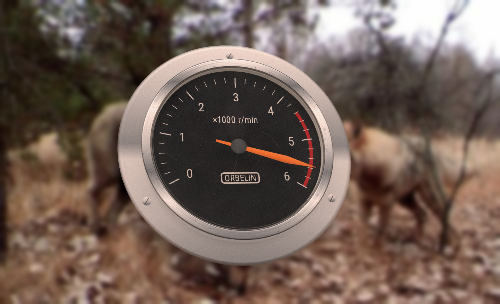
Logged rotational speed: 5600; rpm
